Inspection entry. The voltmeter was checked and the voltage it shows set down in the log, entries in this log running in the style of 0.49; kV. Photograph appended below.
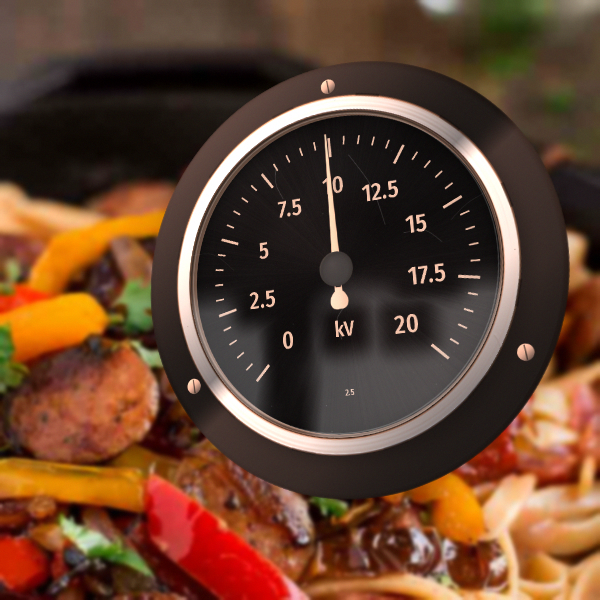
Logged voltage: 10; kV
